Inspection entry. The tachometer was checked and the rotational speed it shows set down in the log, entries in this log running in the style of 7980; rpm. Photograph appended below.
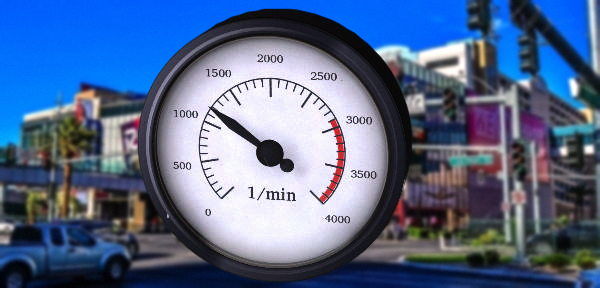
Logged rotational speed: 1200; rpm
